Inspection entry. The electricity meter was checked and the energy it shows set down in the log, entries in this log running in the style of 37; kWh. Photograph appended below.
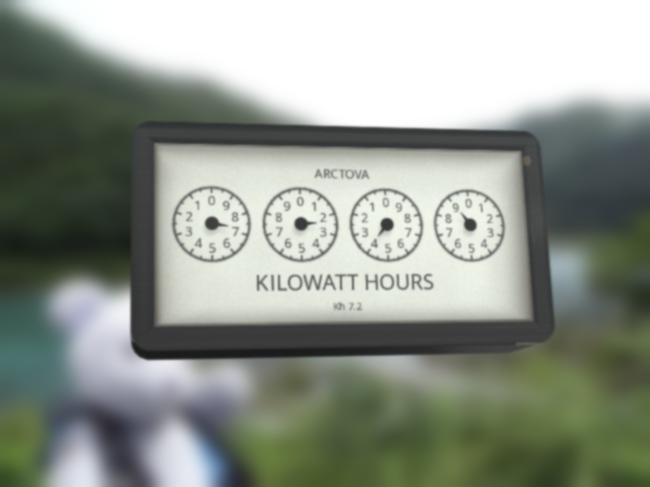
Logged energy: 7239; kWh
